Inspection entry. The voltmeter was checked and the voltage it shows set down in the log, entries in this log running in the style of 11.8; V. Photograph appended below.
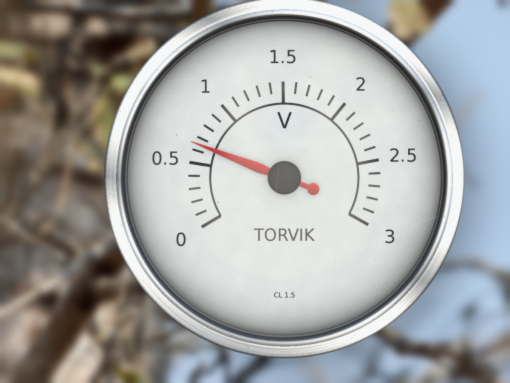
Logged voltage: 0.65; V
